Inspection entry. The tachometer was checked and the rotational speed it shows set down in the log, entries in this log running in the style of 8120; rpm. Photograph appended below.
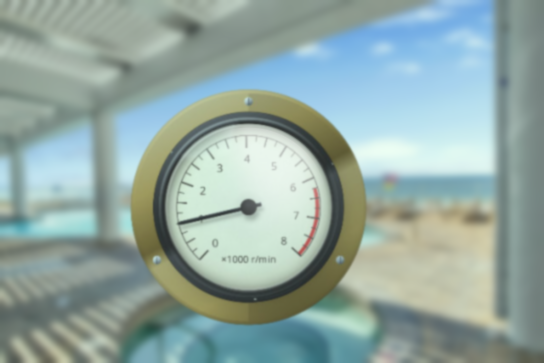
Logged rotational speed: 1000; rpm
